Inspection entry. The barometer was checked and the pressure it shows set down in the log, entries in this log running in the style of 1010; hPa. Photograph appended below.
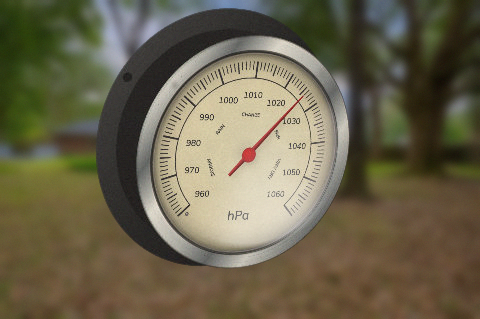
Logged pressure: 1025; hPa
